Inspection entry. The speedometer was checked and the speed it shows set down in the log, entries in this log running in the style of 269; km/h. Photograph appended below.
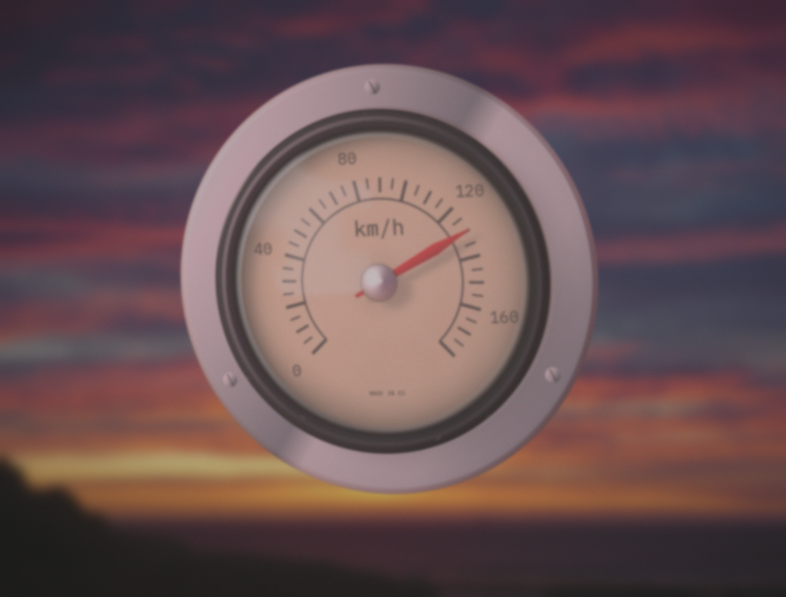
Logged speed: 130; km/h
